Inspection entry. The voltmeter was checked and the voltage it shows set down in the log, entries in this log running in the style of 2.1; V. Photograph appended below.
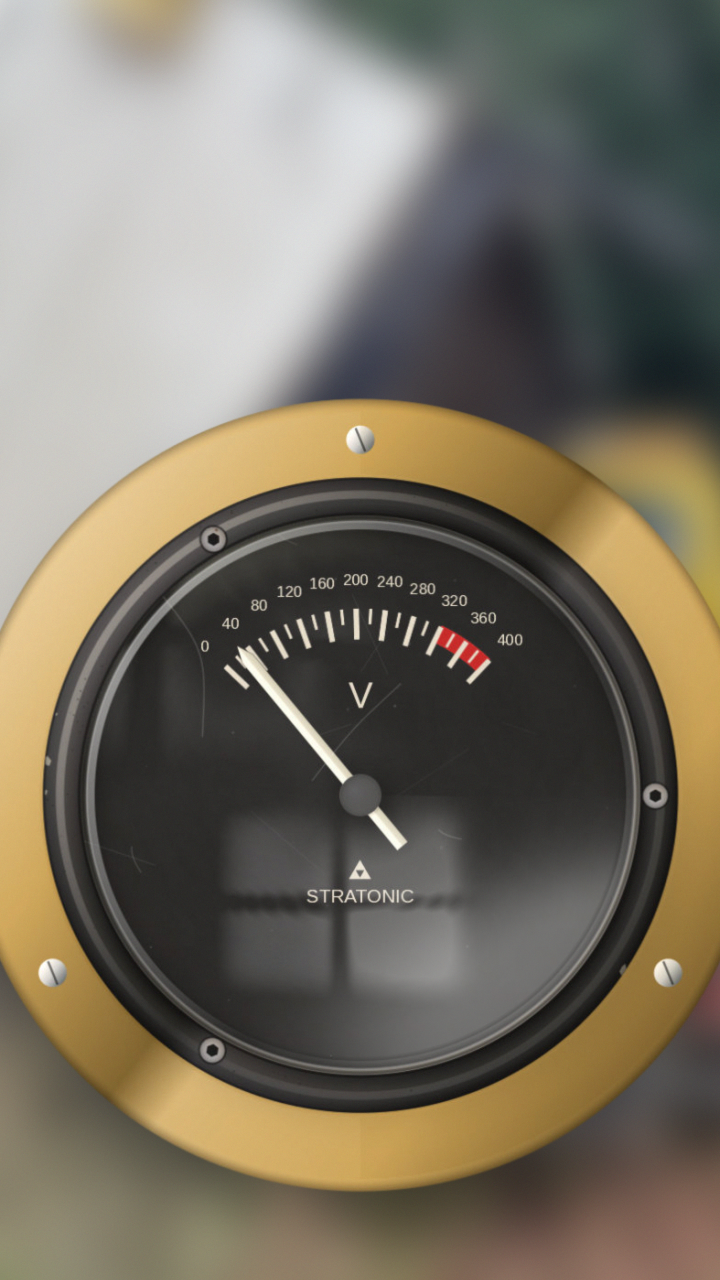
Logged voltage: 30; V
